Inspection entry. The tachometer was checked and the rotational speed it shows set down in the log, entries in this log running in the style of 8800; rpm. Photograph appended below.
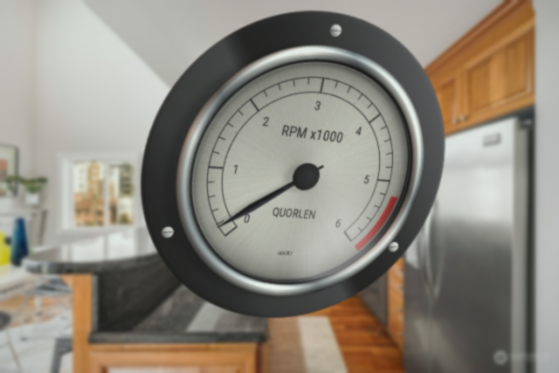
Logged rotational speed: 200; rpm
